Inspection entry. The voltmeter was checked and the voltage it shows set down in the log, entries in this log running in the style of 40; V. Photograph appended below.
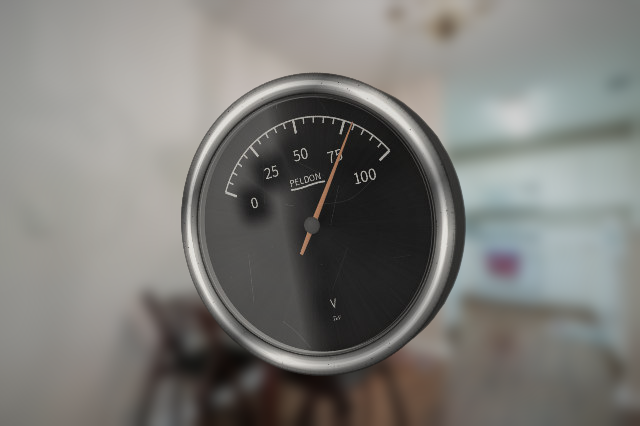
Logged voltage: 80; V
